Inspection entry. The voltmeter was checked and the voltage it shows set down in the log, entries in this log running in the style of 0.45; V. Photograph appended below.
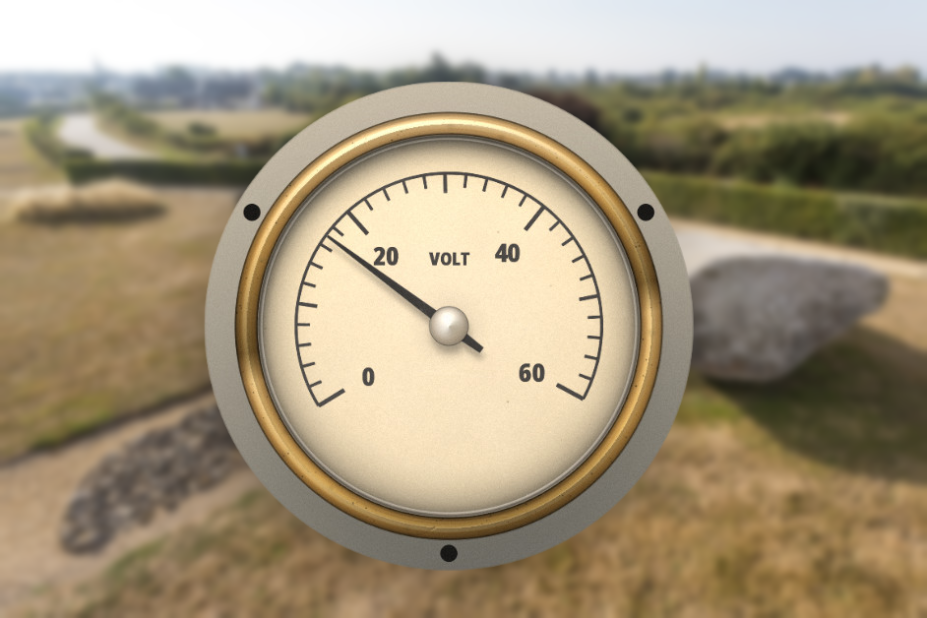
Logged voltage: 17; V
